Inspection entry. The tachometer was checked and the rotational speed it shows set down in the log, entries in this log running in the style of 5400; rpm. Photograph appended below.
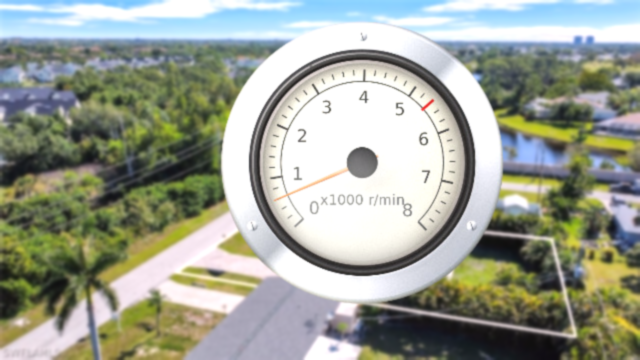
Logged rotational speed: 600; rpm
